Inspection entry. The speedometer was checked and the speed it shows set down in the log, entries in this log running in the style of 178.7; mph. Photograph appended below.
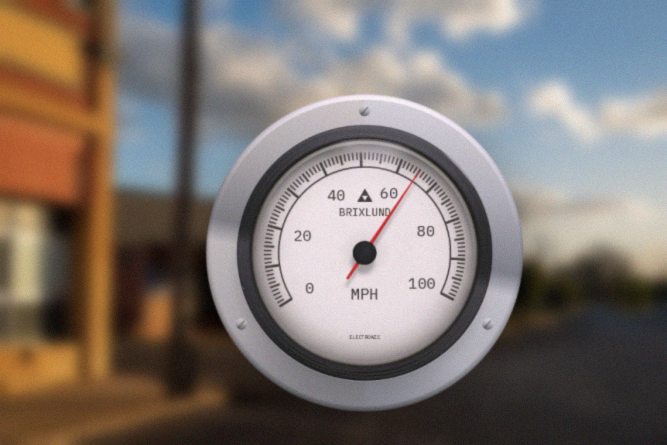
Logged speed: 65; mph
